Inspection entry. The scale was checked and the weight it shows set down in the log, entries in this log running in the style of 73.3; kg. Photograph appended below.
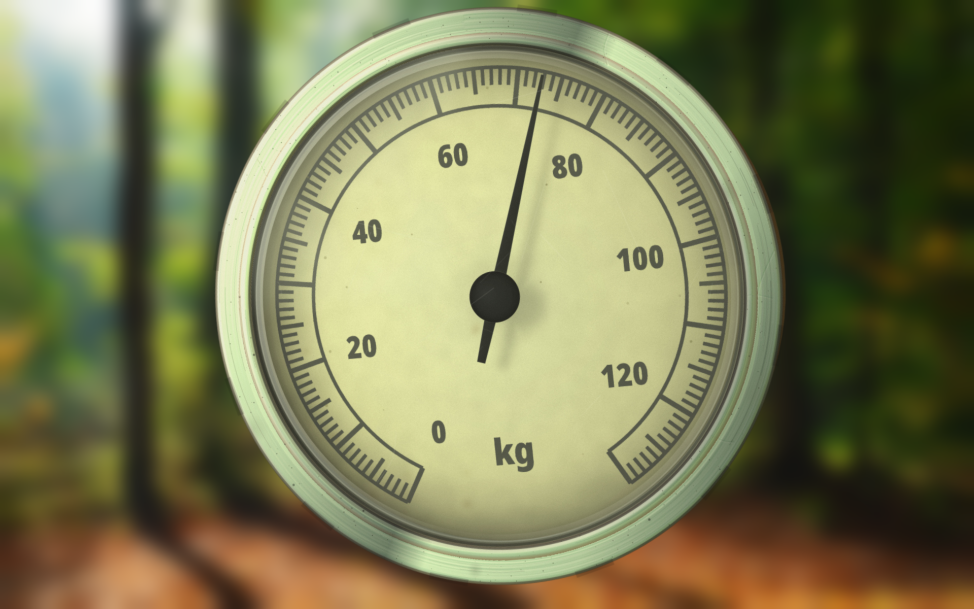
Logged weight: 73; kg
